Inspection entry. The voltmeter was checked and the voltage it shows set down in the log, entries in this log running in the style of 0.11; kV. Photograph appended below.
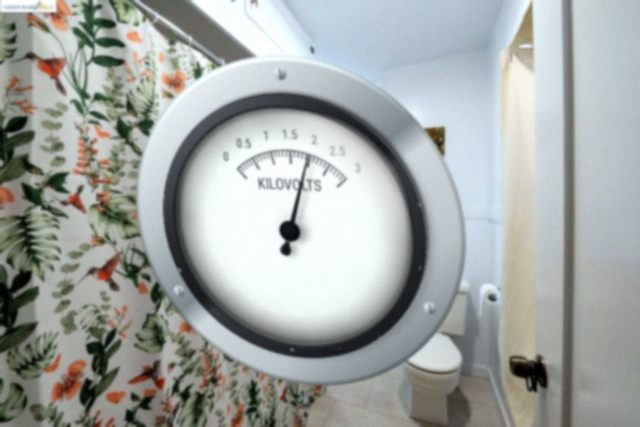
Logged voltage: 2; kV
